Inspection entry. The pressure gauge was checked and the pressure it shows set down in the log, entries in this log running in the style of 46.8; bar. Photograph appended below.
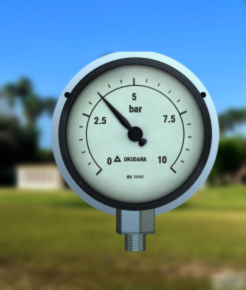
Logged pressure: 3.5; bar
